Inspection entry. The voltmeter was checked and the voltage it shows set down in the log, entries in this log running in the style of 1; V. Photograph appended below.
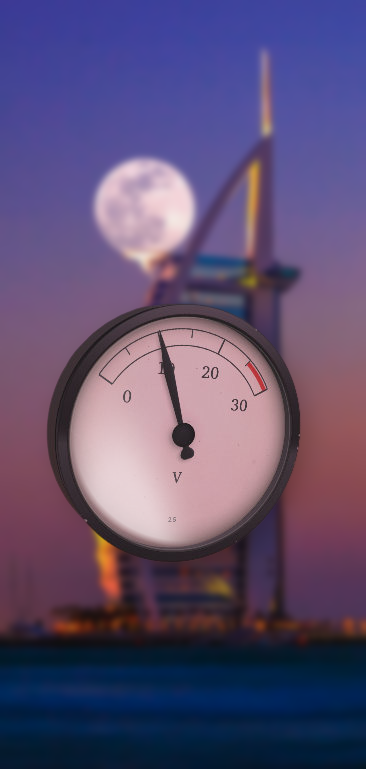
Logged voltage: 10; V
